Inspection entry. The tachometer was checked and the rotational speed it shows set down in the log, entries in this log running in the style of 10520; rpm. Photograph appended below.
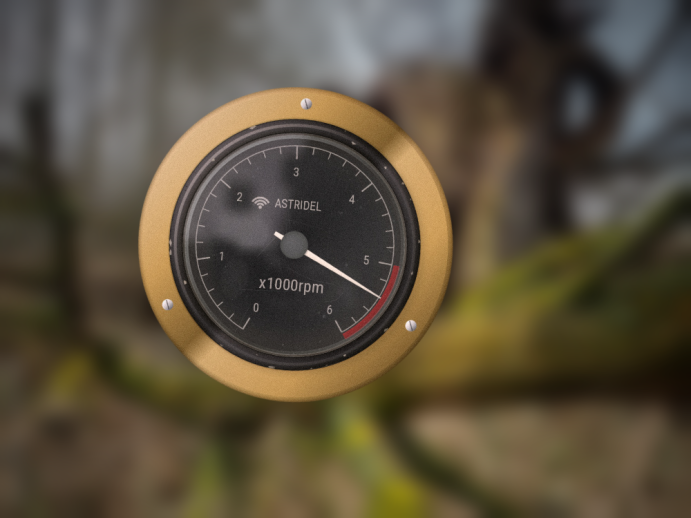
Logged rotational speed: 5400; rpm
